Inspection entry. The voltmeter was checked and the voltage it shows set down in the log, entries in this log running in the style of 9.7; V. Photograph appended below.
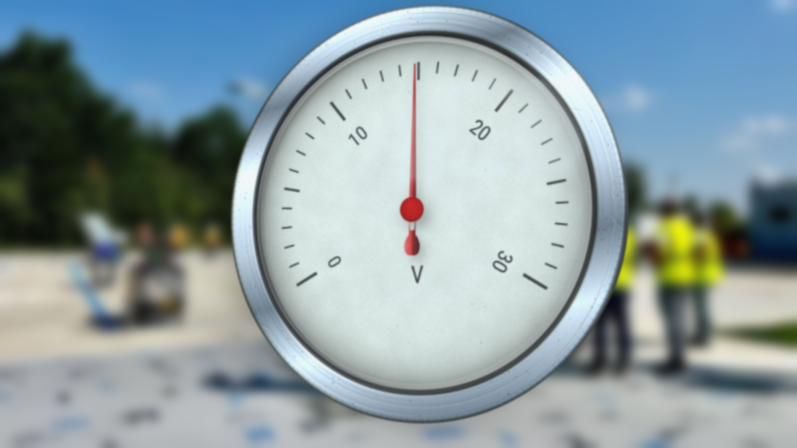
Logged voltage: 15; V
